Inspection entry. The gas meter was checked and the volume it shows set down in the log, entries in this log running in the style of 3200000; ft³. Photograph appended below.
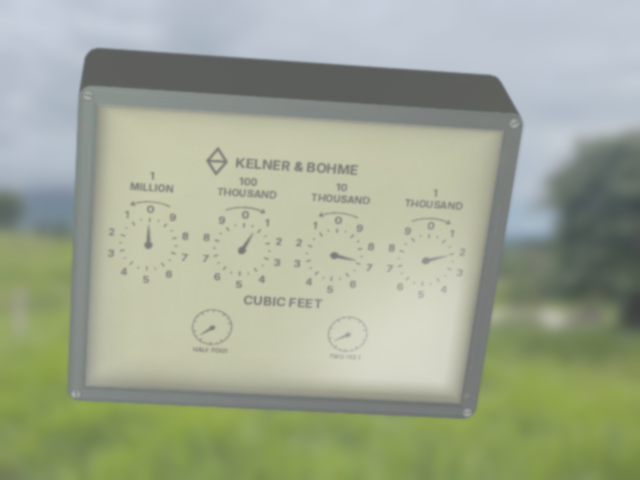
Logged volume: 7200; ft³
